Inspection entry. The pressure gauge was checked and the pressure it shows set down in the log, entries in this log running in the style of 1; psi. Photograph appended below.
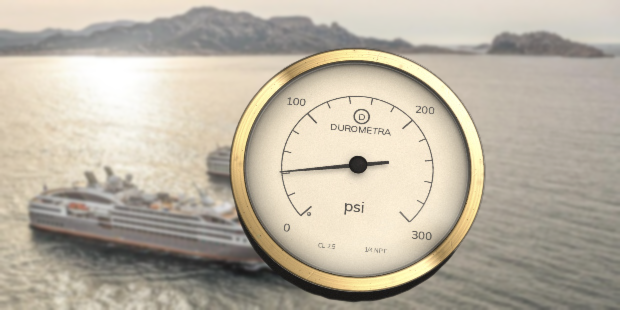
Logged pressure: 40; psi
